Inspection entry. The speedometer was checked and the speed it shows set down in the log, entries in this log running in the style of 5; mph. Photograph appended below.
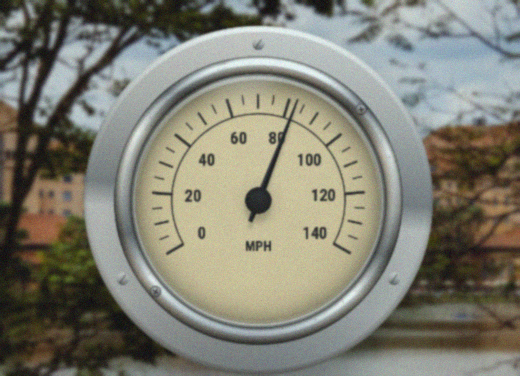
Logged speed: 82.5; mph
